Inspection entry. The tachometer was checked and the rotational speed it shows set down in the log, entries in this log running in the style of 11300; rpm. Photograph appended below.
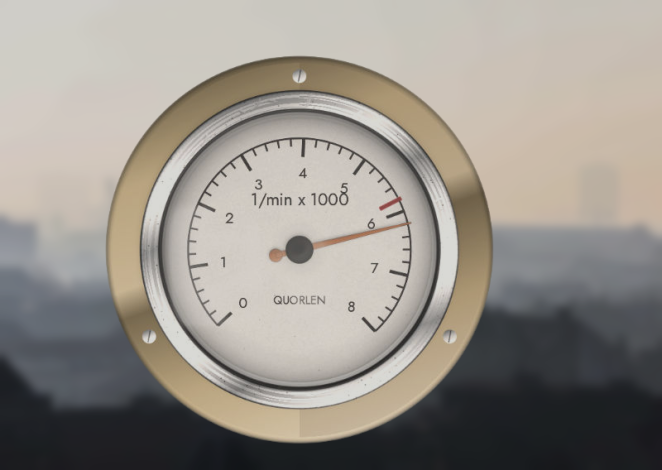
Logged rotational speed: 6200; rpm
